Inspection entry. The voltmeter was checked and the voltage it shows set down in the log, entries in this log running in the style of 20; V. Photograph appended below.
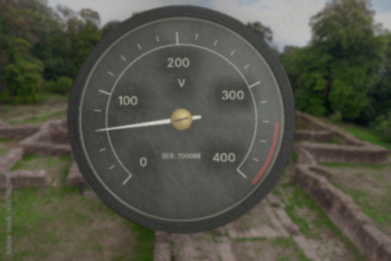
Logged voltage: 60; V
